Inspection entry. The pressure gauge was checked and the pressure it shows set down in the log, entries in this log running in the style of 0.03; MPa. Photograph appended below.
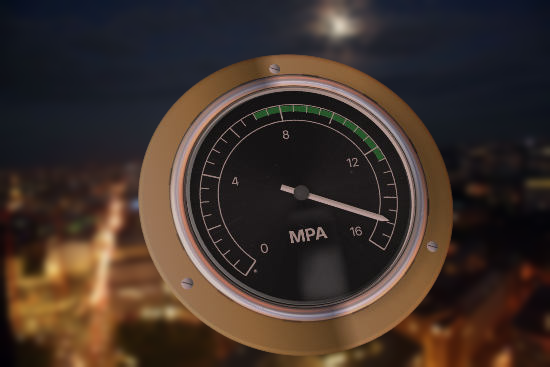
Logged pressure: 15; MPa
